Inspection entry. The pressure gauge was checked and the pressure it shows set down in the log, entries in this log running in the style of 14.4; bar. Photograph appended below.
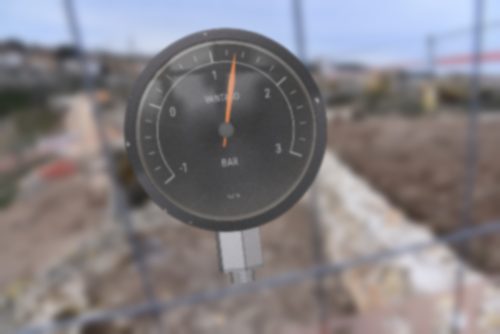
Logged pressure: 1.3; bar
